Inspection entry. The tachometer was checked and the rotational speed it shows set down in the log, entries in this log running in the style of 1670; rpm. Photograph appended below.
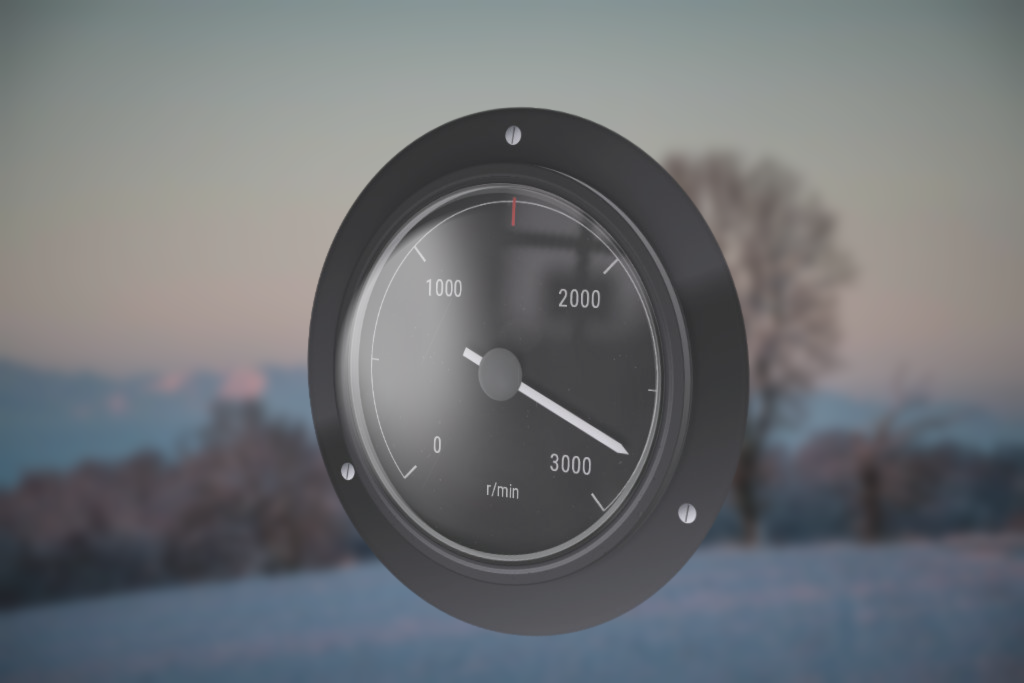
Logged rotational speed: 2750; rpm
